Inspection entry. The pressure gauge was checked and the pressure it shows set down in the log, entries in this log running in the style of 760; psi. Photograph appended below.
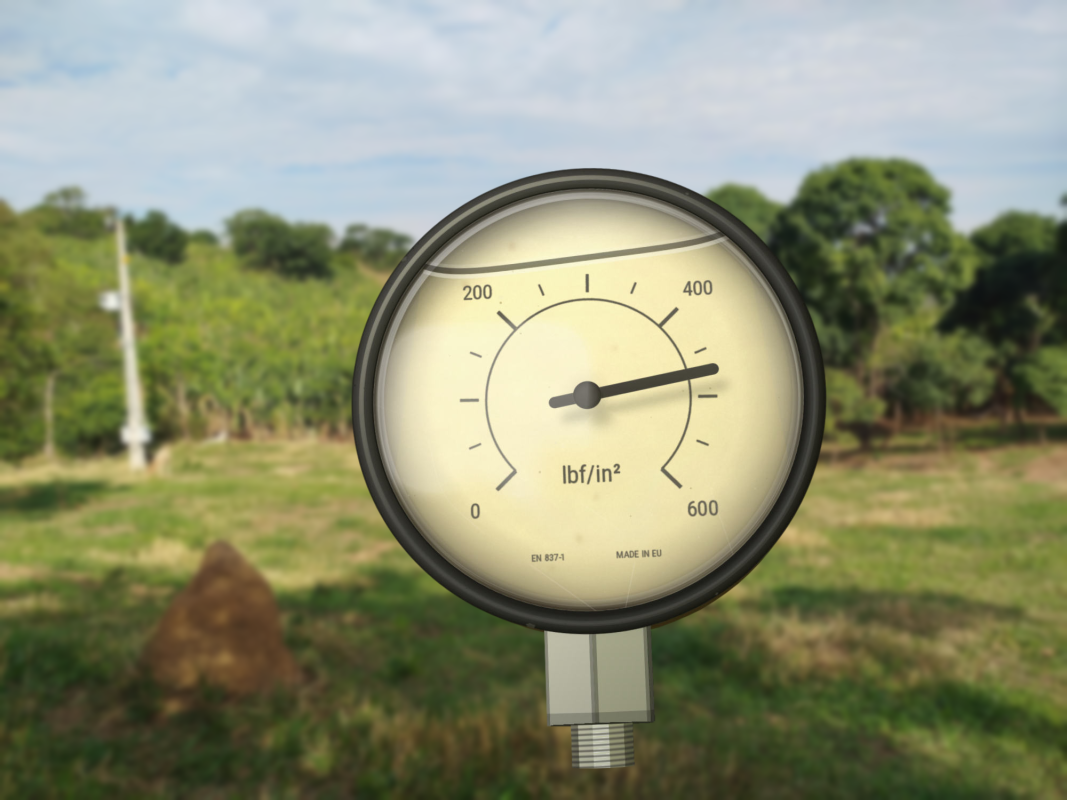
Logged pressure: 475; psi
